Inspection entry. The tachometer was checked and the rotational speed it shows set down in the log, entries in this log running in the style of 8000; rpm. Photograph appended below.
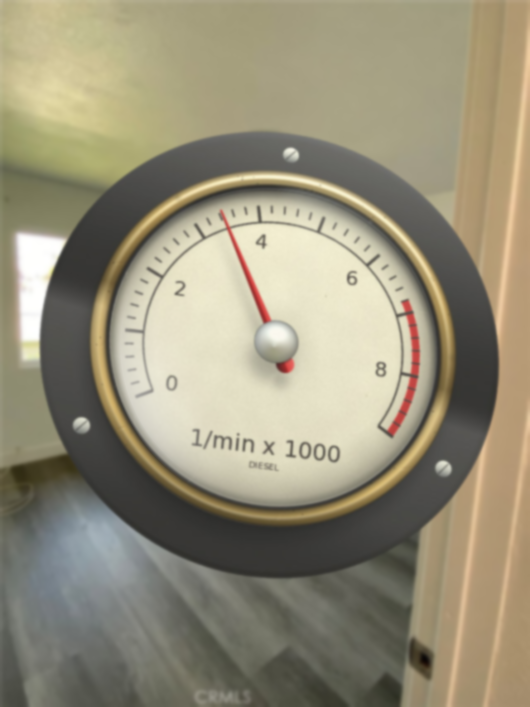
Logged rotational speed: 3400; rpm
